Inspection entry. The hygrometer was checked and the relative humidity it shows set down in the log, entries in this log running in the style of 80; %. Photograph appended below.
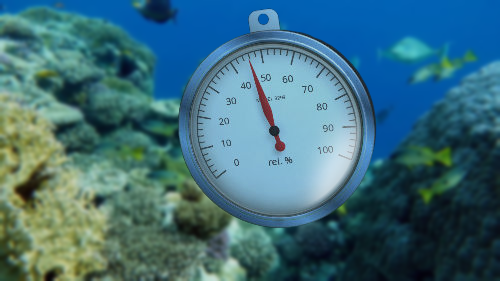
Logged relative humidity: 46; %
